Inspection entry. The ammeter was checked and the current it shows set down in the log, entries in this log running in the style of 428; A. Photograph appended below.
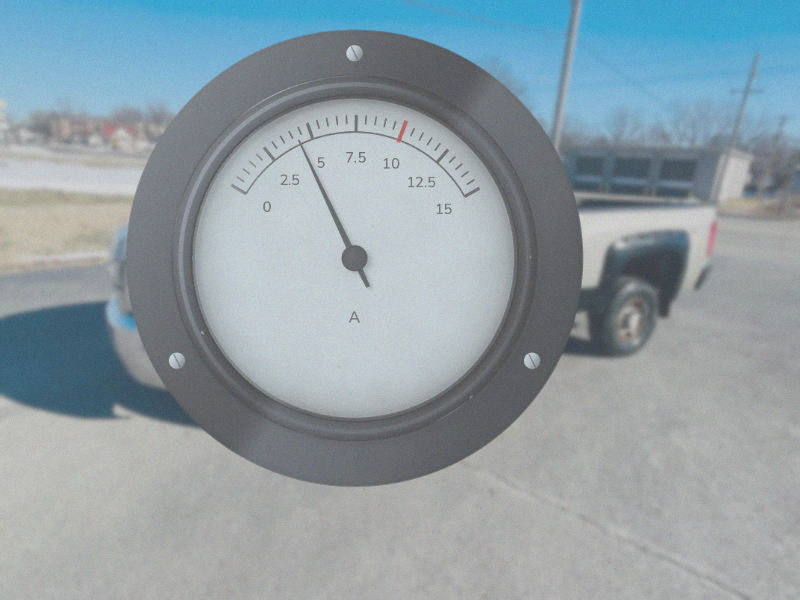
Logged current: 4.25; A
